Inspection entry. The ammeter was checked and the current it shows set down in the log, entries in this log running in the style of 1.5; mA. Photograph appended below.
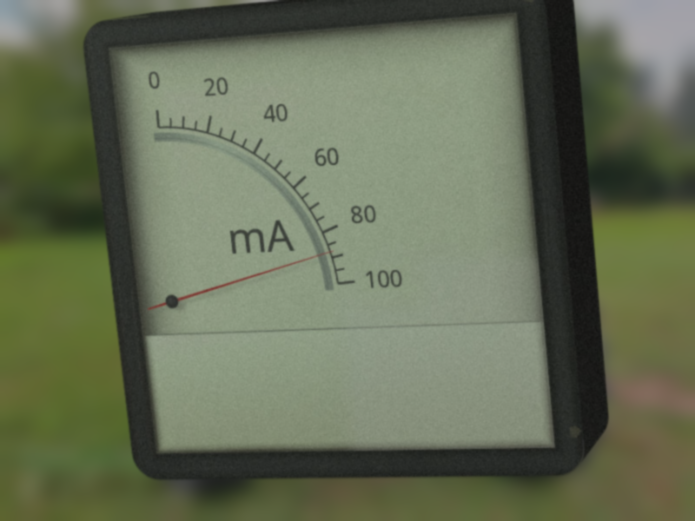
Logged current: 87.5; mA
